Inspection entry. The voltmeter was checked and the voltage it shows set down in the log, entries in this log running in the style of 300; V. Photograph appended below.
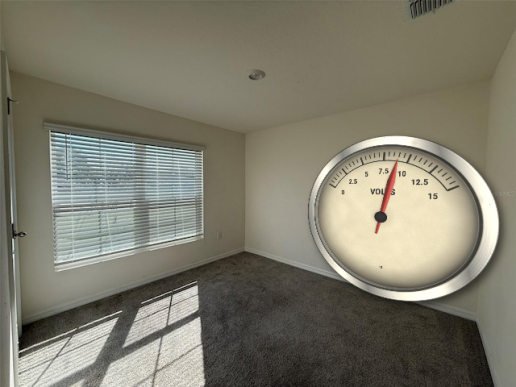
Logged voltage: 9; V
